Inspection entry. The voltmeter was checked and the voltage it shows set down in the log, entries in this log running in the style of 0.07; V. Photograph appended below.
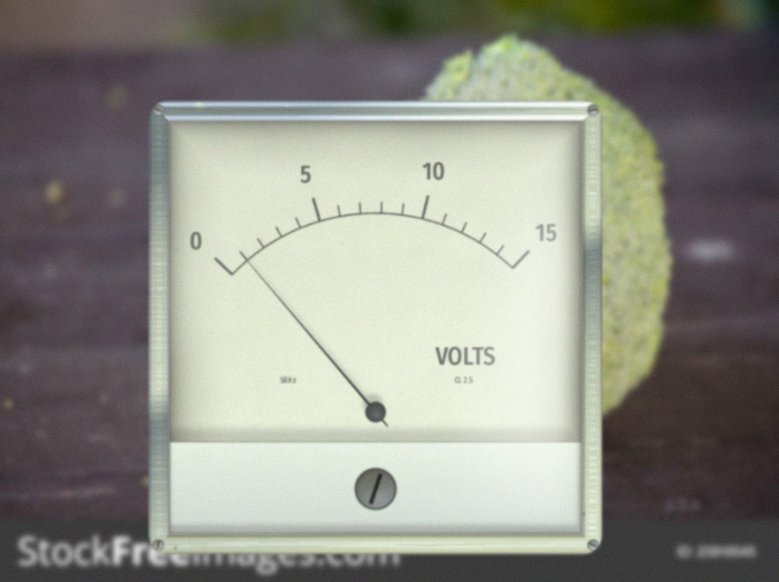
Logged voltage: 1; V
